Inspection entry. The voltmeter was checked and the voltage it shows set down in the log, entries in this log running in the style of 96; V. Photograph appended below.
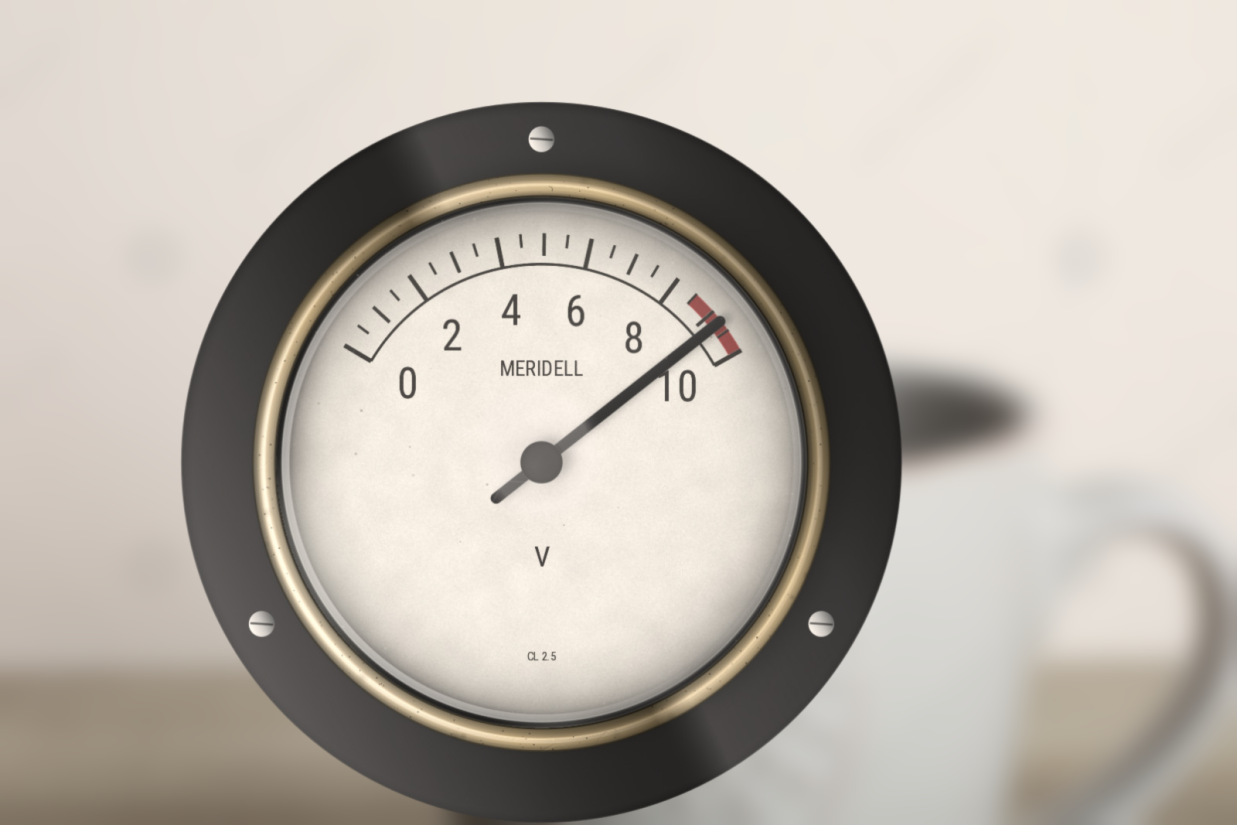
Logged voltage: 9.25; V
